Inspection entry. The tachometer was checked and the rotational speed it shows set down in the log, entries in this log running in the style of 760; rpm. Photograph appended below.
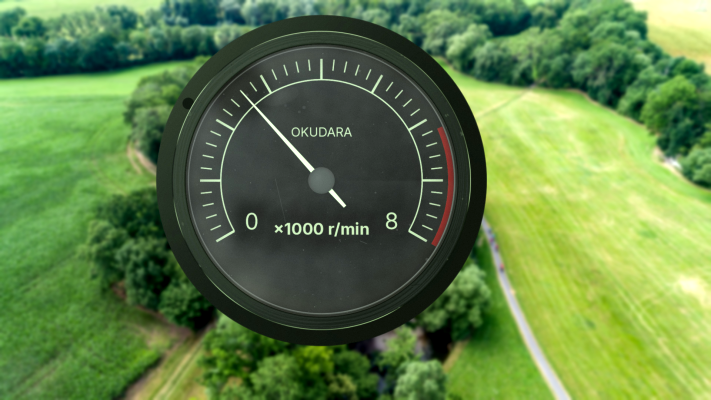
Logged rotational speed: 2600; rpm
